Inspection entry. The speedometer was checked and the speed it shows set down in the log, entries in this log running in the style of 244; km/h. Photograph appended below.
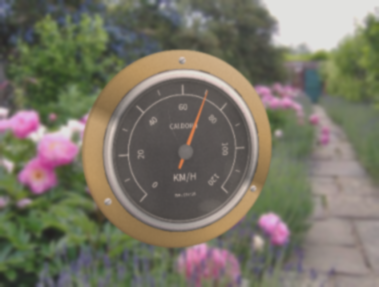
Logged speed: 70; km/h
